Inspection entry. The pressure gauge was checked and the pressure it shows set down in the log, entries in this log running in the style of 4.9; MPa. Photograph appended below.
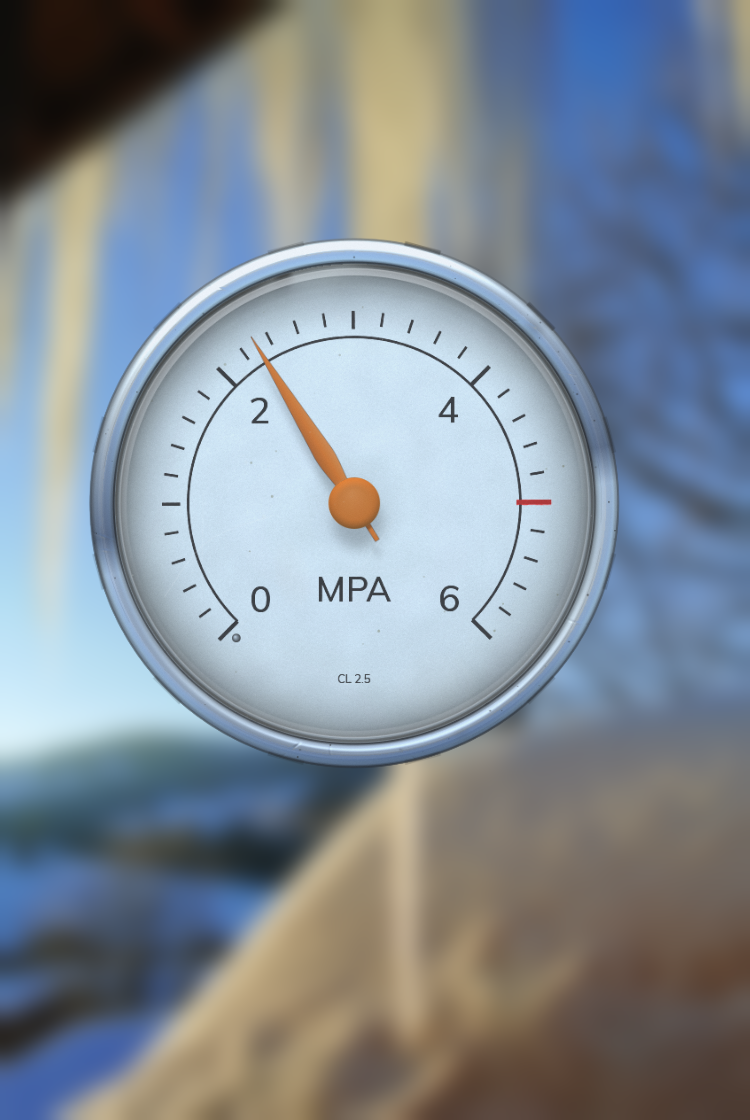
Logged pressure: 2.3; MPa
